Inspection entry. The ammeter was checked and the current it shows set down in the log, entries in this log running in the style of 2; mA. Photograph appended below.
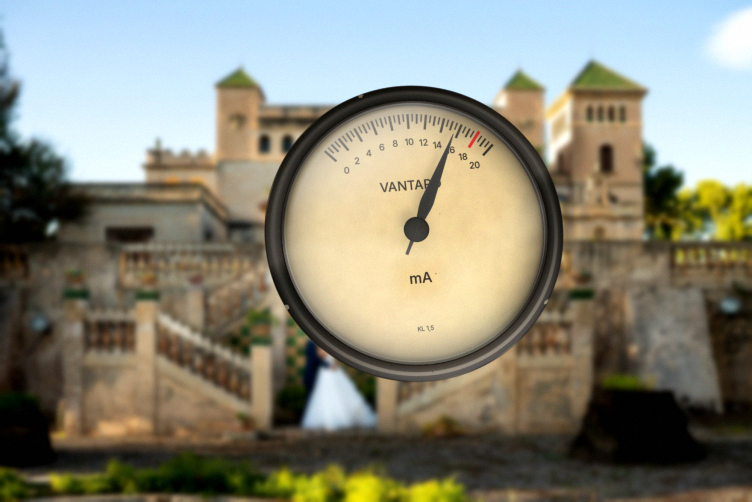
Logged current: 15.5; mA
